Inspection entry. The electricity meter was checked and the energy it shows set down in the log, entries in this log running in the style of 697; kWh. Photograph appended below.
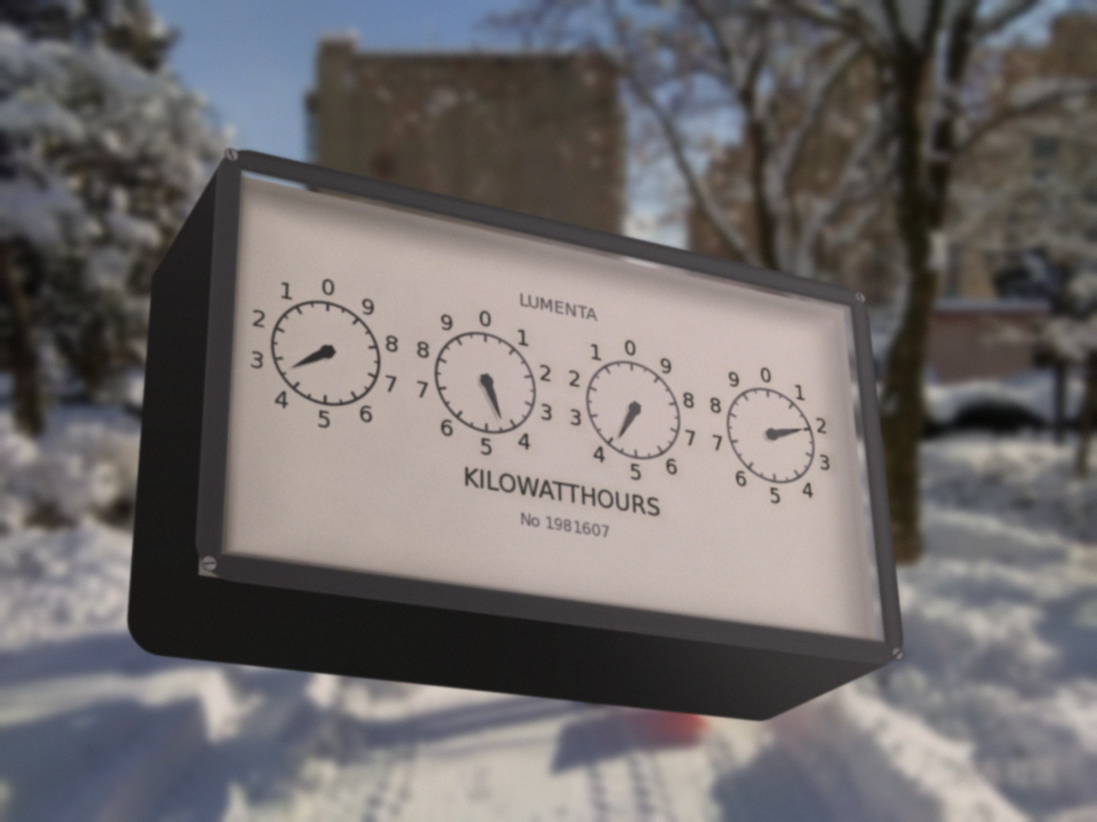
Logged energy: 3442; kWh
